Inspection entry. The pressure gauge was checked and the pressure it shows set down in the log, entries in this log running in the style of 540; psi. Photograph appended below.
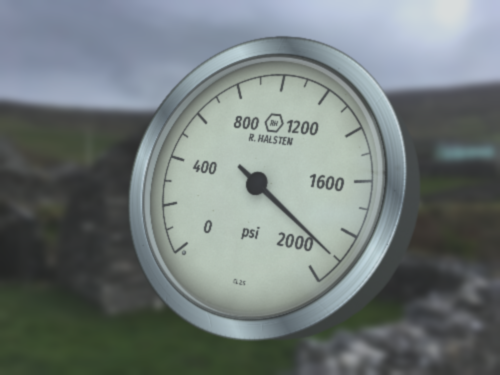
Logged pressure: 1900; psi
